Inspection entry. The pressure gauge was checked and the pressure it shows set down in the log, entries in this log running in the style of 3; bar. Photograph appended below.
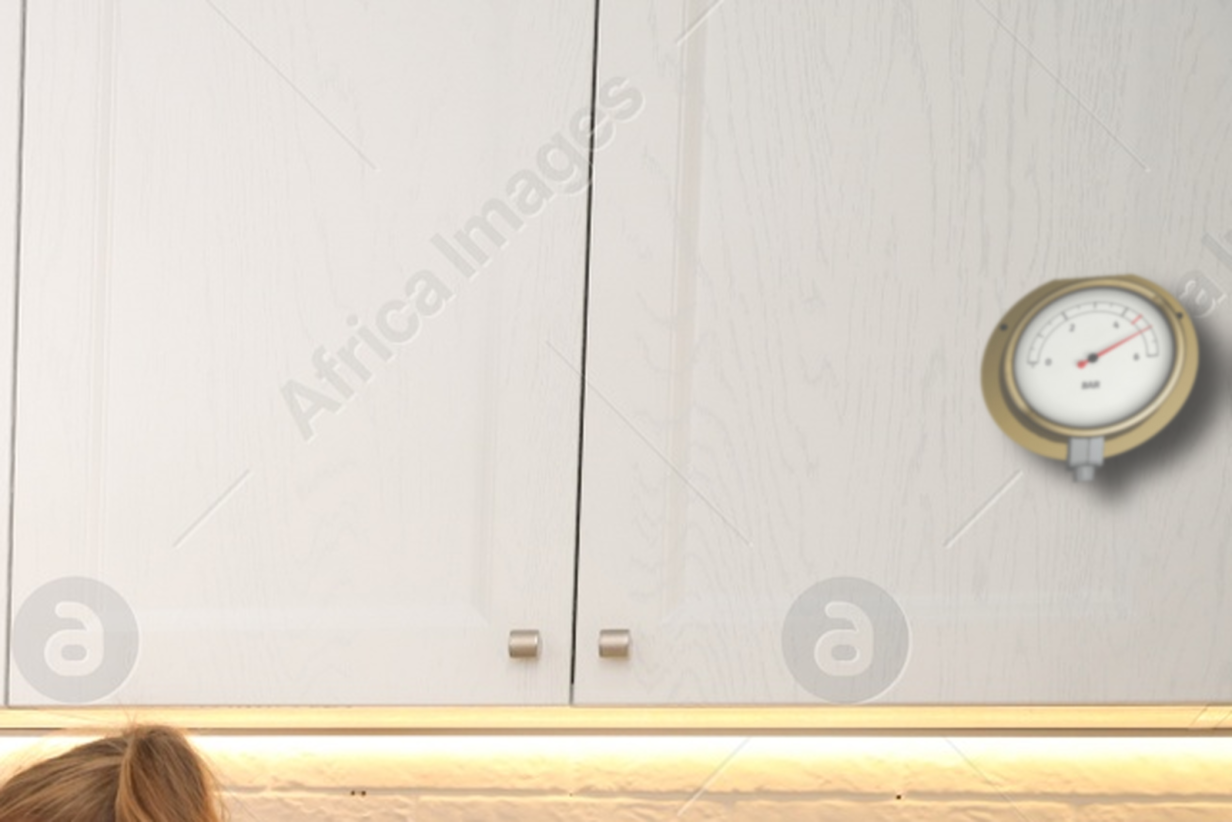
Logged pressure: 5; bar
